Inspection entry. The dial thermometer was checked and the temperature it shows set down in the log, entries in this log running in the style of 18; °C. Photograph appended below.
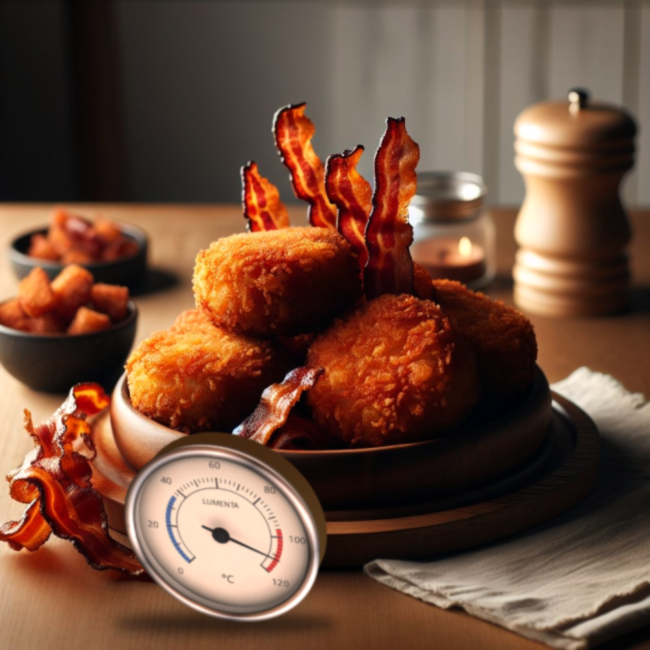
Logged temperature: 110; °C
